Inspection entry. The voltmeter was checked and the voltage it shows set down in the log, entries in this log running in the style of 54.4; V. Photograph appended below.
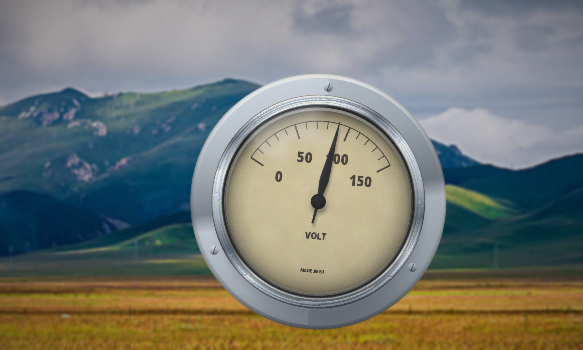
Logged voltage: 90; V
